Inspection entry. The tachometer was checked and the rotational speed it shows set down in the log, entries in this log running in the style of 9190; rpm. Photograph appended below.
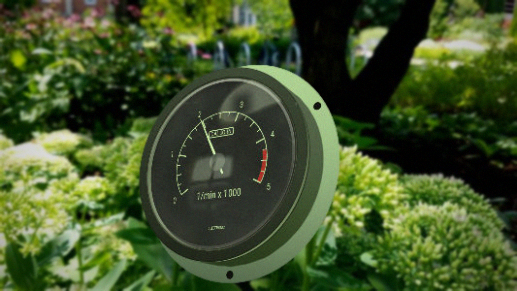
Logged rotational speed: 2000; rpm
